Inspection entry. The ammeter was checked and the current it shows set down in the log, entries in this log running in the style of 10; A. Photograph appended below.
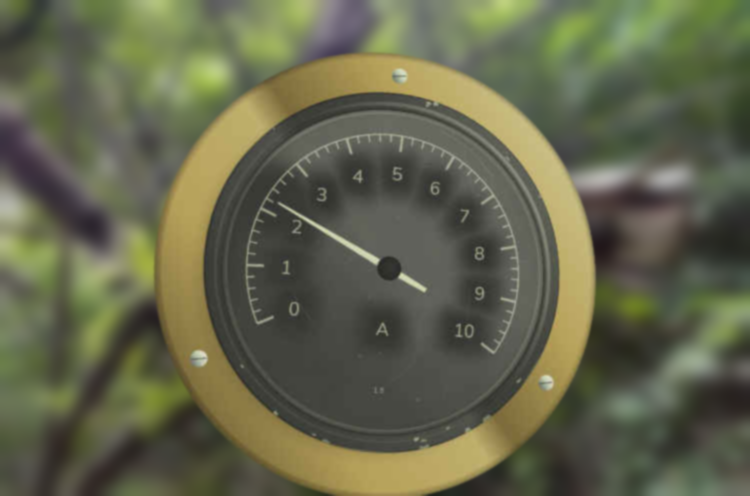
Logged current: 2.2; A
